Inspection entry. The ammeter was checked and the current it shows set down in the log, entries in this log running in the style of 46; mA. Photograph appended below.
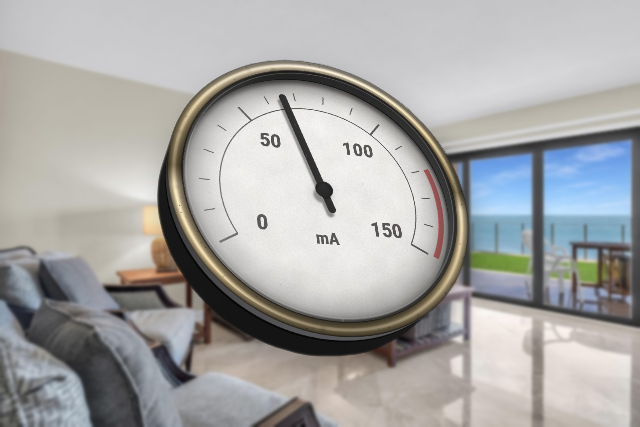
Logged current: 65; mA
